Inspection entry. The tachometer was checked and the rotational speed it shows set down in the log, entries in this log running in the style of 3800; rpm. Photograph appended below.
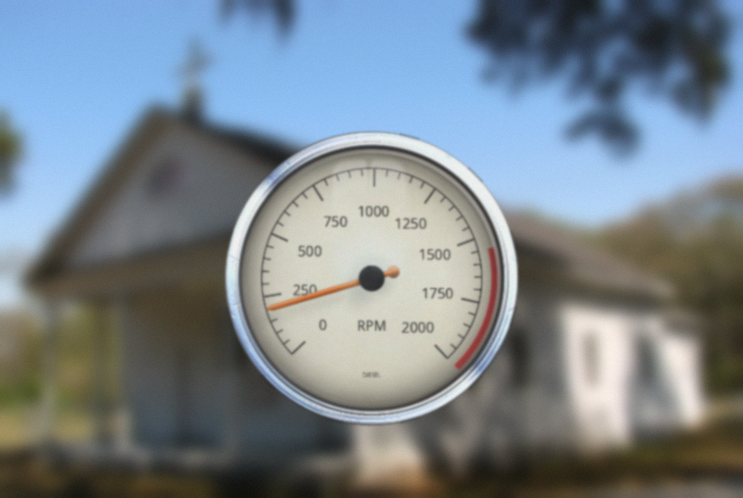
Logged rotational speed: 200; rpm
